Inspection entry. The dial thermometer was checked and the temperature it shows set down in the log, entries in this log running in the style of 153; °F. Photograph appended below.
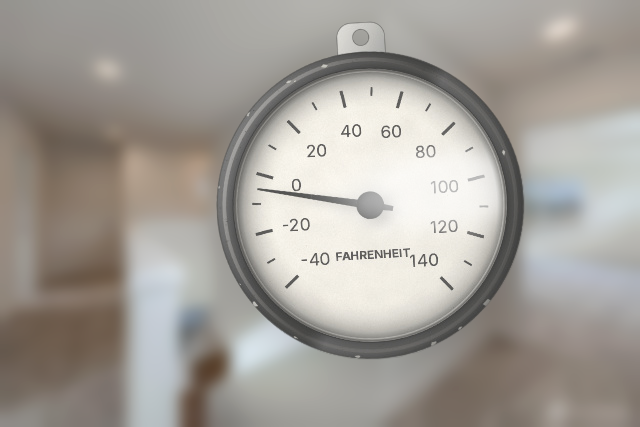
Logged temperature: -5; °F
